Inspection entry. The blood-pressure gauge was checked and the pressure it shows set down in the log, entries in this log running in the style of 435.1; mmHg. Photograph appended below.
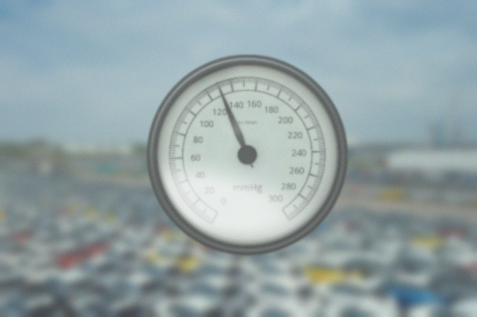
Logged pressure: 130; mmHg
